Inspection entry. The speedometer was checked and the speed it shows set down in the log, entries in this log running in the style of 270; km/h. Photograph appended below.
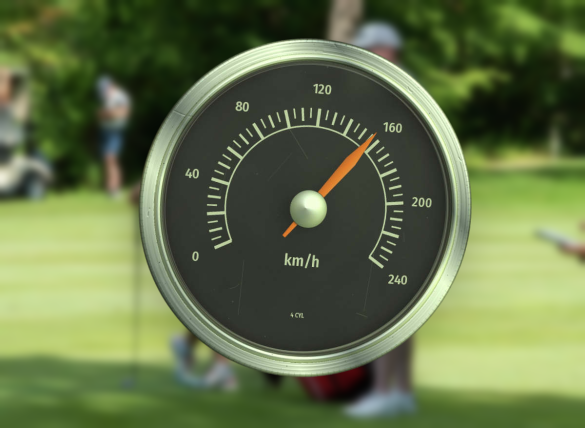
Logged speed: 155; km/h
